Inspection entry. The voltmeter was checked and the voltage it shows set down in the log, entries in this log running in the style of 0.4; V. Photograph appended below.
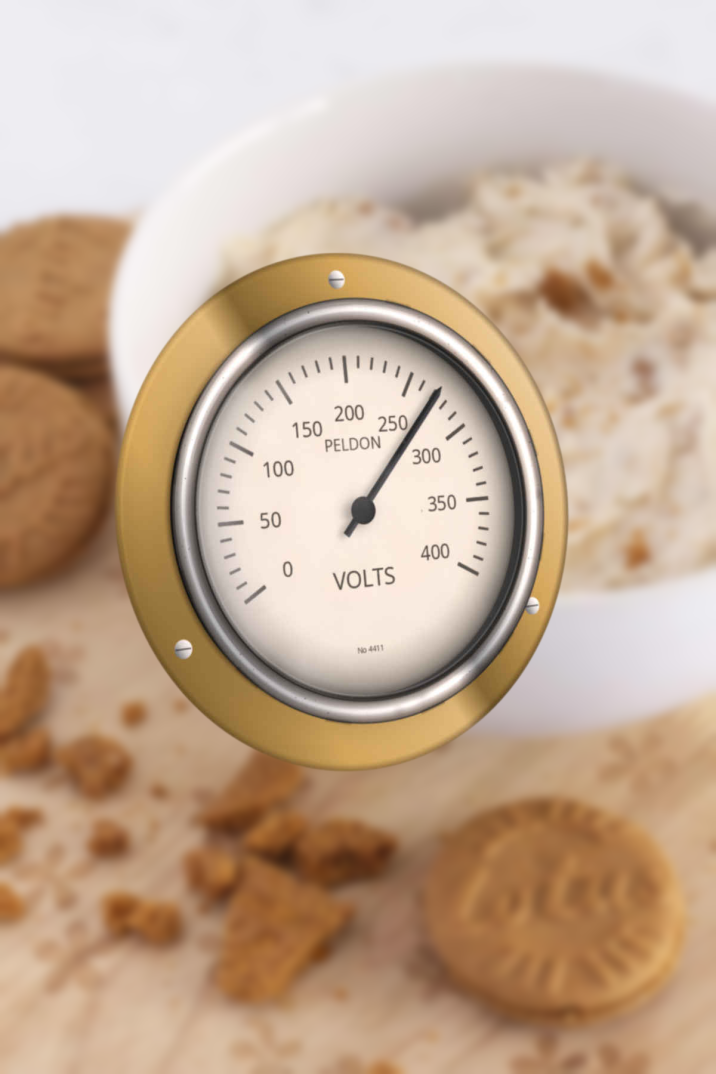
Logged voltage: 270; V
